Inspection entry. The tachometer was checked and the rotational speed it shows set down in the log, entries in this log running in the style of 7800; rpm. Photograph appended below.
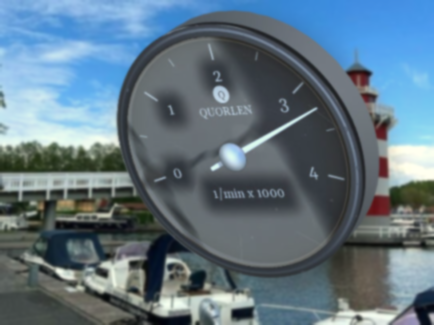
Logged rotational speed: 3250; rpm
